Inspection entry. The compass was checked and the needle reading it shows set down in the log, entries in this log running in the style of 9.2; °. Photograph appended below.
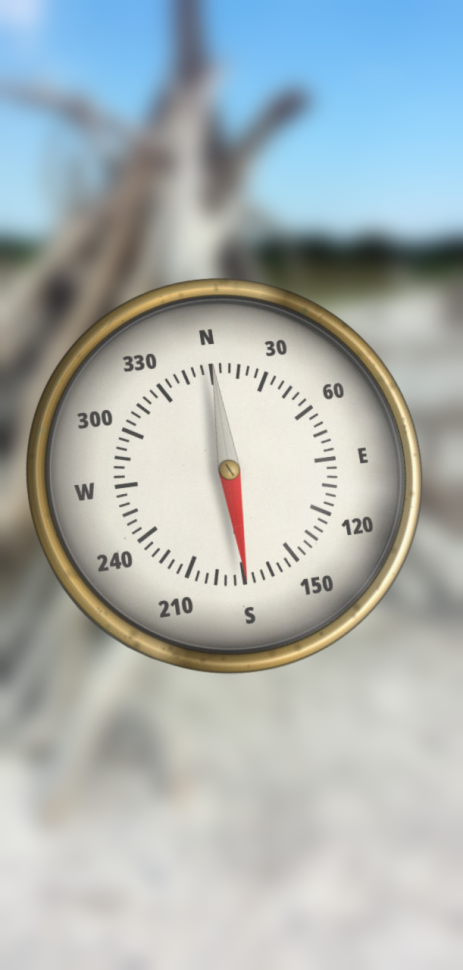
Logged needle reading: 180; °
